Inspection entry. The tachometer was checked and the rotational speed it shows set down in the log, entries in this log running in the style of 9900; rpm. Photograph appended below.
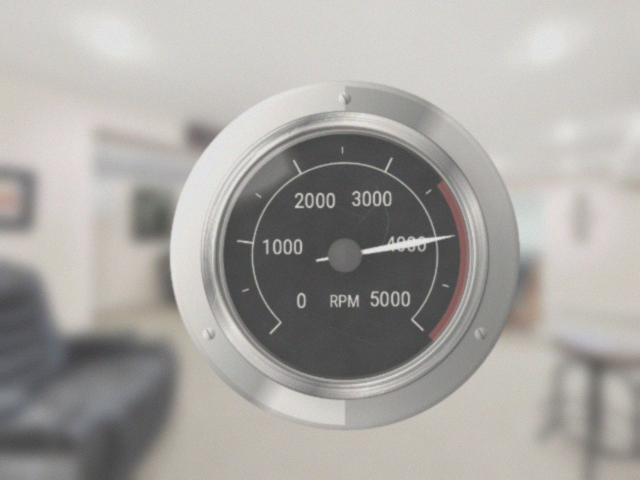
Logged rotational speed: 4000; rpm
